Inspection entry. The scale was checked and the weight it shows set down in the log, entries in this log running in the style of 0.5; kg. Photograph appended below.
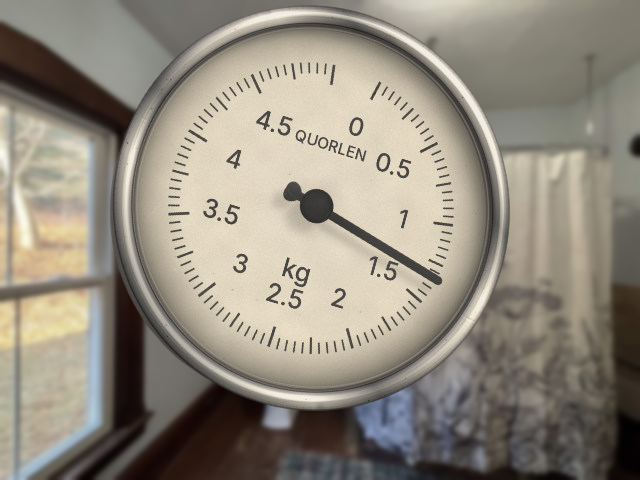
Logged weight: 1.35; kg
